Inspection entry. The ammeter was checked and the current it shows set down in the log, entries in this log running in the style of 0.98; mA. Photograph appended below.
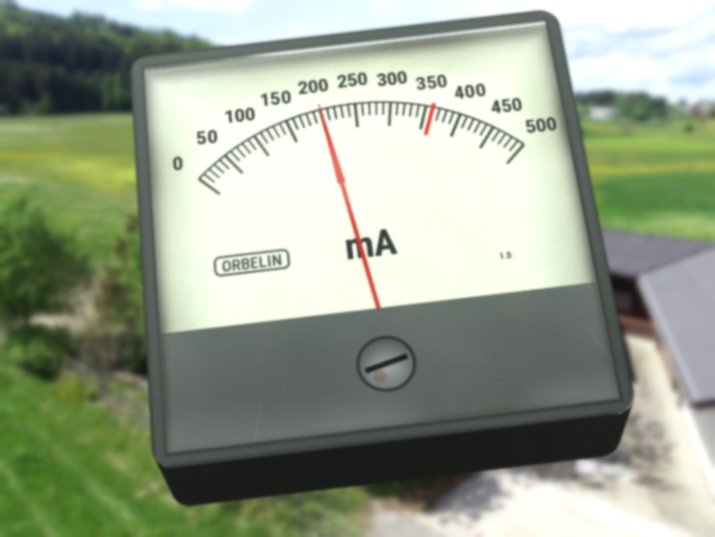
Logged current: 200; mA
